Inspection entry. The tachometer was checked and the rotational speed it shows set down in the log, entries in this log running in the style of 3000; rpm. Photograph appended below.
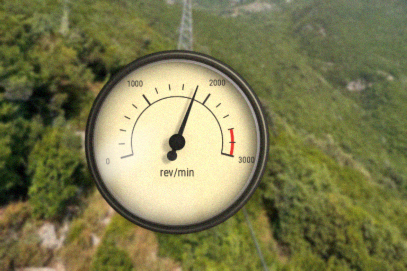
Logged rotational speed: 1800; rpm
